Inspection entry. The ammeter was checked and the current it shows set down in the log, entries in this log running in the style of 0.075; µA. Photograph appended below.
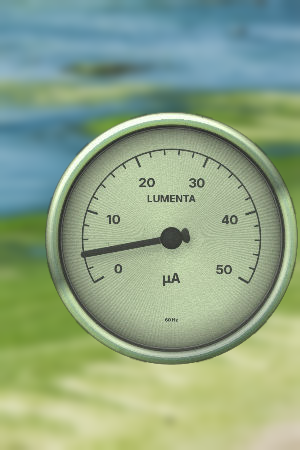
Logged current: 4; µA
